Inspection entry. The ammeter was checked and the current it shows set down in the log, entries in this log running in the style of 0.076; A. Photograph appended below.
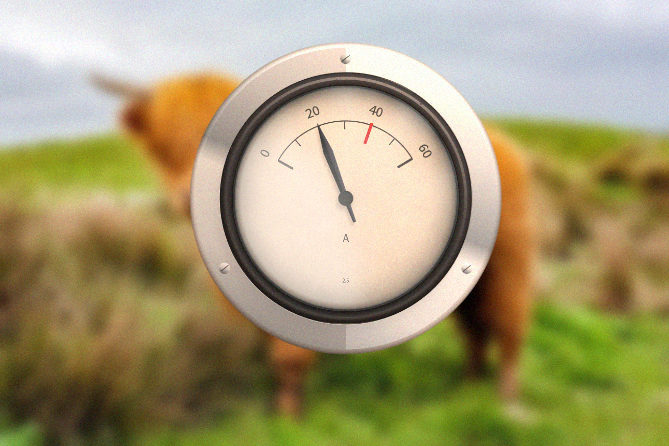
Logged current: 20; A
